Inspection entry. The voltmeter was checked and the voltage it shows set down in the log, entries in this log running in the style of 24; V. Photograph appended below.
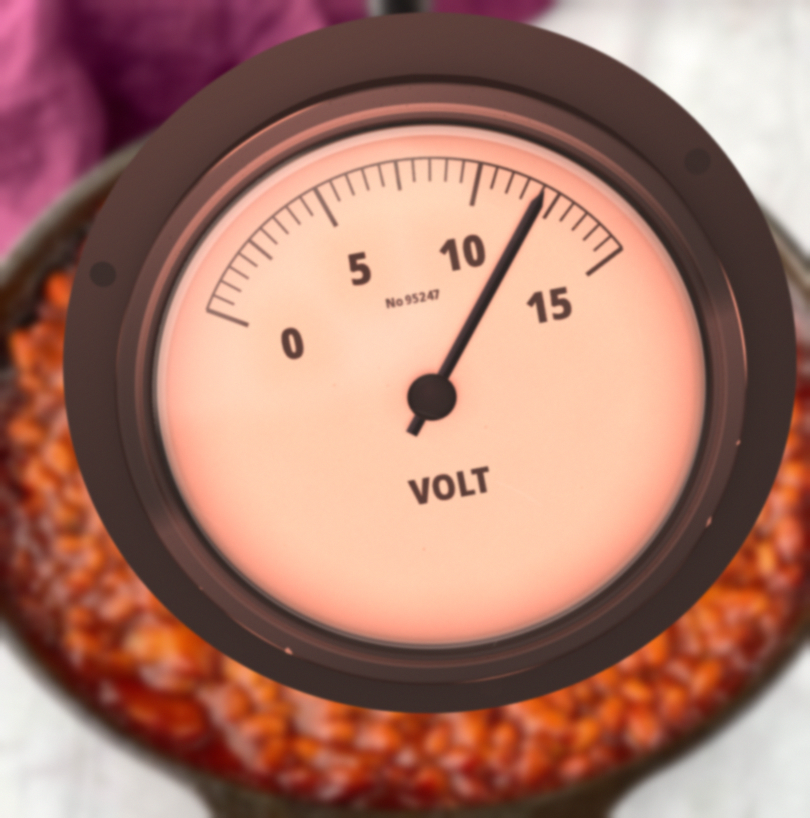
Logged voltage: 12; V
